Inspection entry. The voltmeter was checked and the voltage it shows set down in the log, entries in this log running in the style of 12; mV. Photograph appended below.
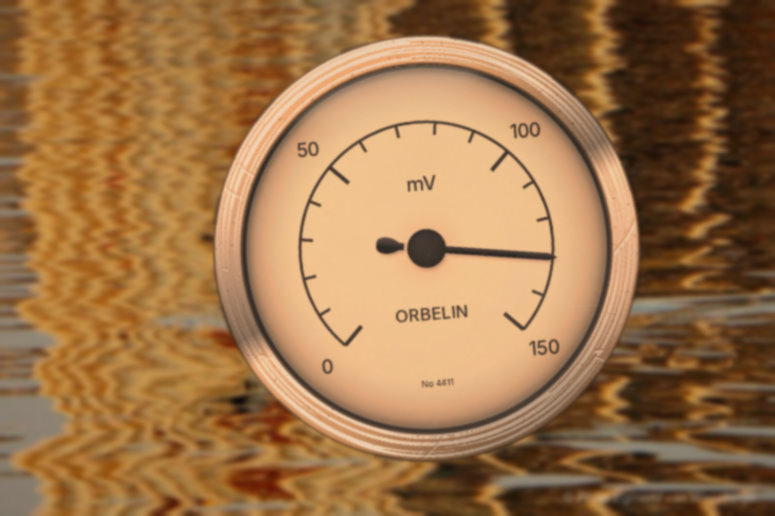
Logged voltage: 130; mV
